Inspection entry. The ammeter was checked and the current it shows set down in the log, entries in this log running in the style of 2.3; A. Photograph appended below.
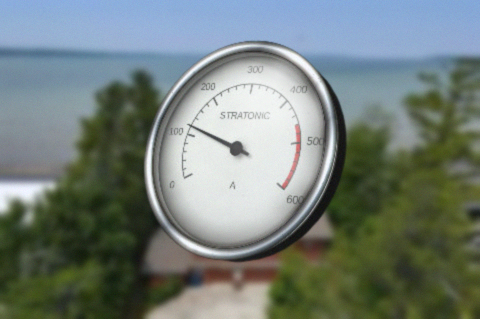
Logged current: 120; A
